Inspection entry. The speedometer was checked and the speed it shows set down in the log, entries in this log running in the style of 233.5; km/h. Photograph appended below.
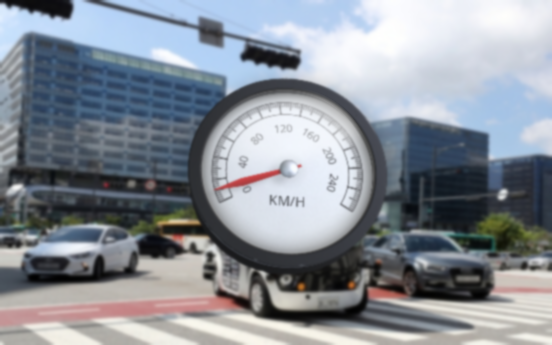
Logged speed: 10; km/h
